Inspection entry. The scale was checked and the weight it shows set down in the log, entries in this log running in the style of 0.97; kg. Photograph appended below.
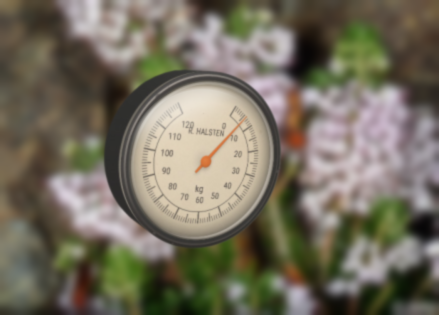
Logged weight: 5; kg
